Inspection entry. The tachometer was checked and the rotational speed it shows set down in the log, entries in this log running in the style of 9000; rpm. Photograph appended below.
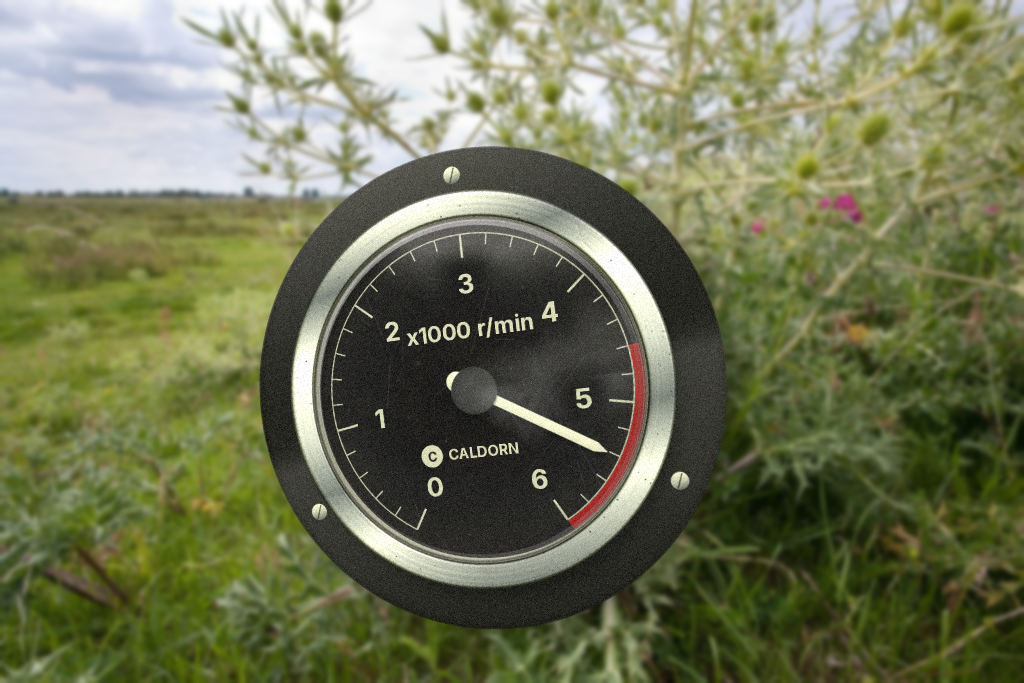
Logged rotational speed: 5400; rpm
